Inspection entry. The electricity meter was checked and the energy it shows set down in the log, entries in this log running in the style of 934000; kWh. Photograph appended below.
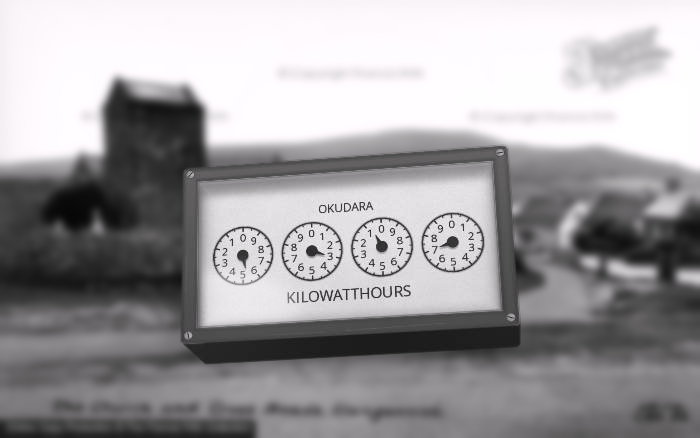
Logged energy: 5307; kWh
